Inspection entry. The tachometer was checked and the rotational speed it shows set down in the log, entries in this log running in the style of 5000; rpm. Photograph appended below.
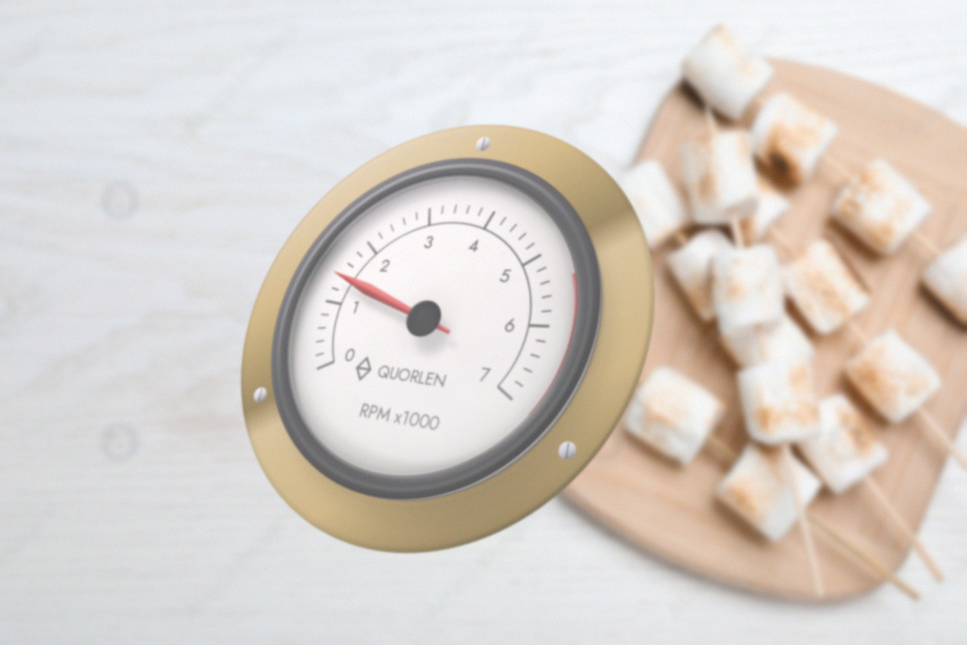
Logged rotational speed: 1400; rpm
